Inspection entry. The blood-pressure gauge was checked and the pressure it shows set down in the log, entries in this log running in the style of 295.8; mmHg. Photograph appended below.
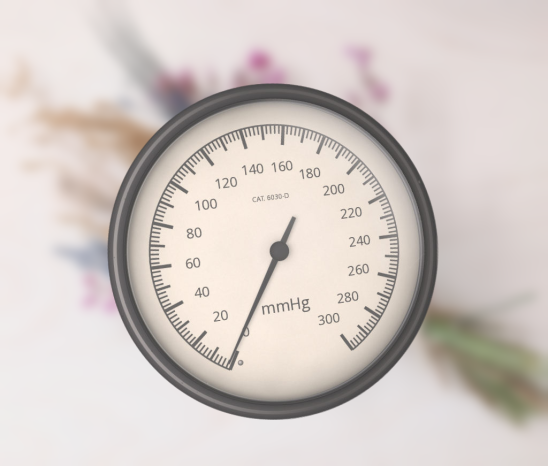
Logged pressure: 2; mmHg
